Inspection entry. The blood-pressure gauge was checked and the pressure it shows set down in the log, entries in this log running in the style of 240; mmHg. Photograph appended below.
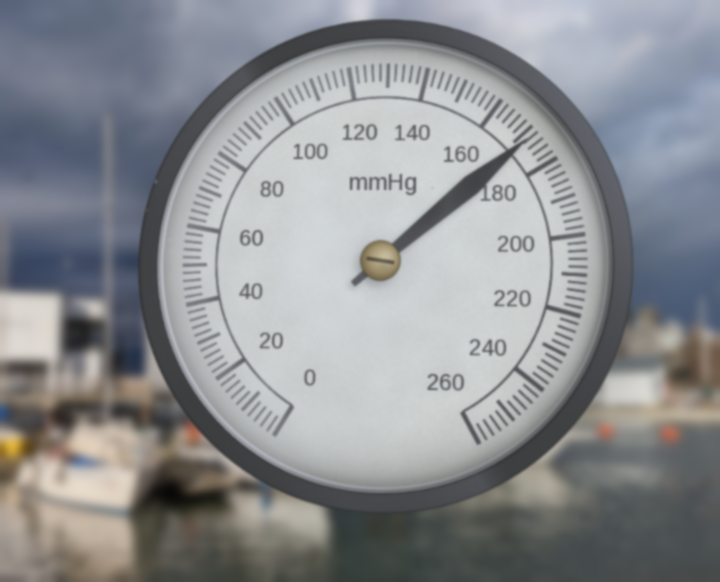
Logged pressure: 172; mmHg
